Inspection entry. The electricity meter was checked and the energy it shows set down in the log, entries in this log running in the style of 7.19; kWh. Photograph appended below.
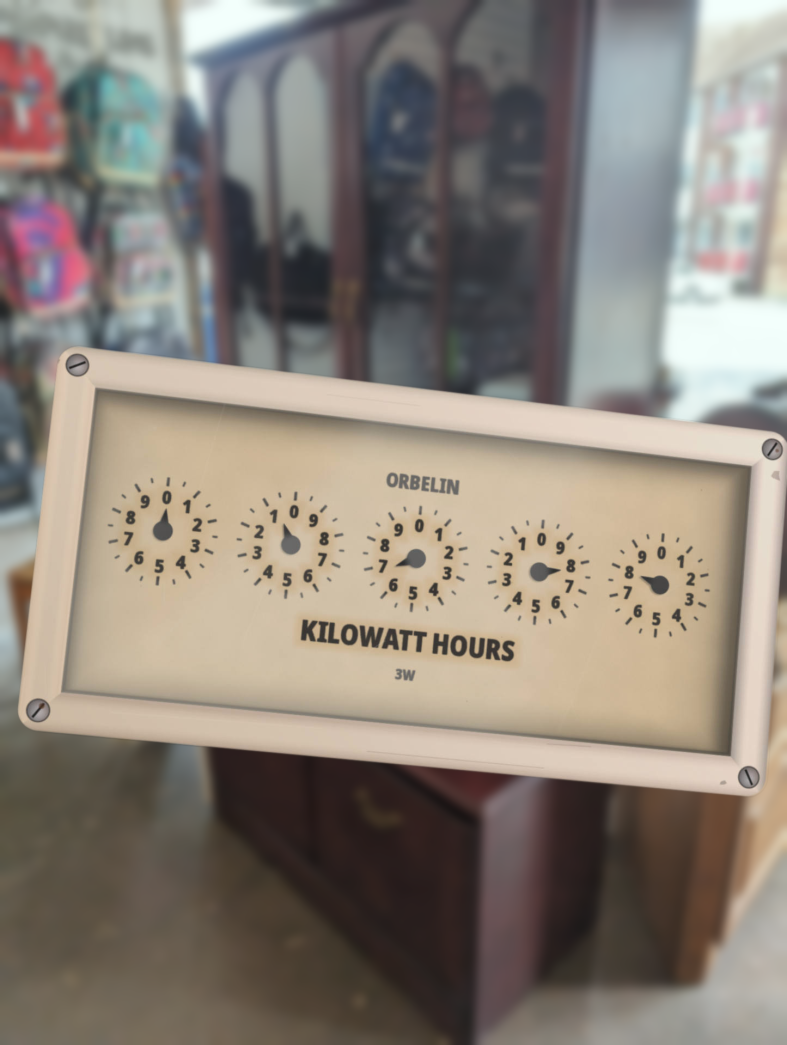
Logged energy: 678; kWh
